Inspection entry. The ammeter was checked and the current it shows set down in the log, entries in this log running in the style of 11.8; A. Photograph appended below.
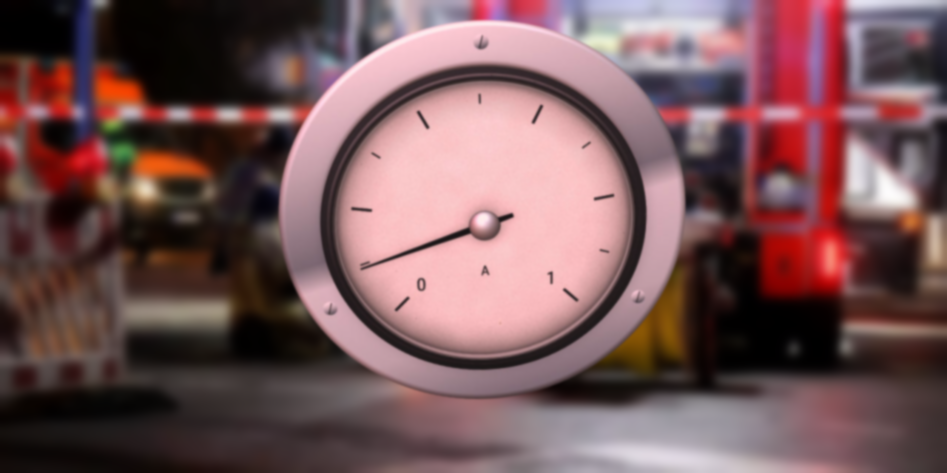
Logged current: 0.1; A
